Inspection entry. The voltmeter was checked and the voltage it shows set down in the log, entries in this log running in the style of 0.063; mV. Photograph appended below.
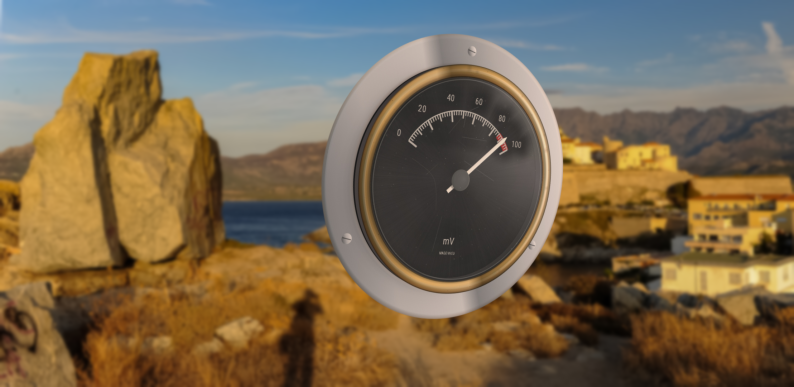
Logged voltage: 90; mV
